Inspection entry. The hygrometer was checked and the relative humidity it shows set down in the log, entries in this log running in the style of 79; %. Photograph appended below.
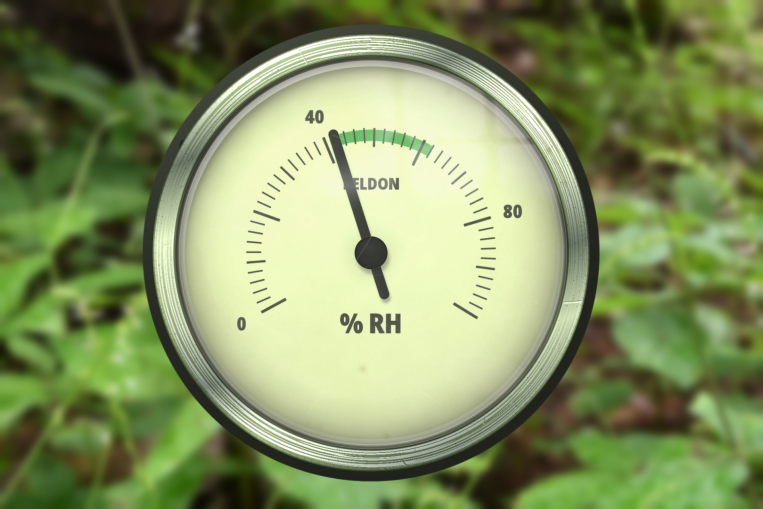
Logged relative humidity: 42; %
